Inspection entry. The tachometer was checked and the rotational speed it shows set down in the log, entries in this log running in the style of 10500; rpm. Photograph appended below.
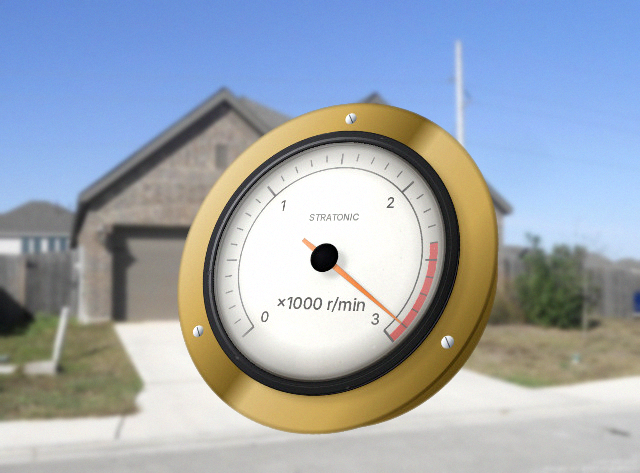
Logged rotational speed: 2900; rpm
